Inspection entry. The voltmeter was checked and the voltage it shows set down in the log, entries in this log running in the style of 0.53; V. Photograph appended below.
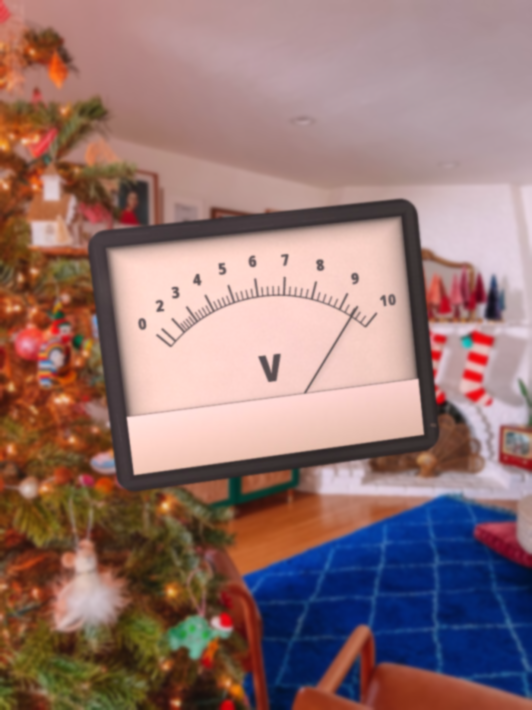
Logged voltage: 9.4; V
